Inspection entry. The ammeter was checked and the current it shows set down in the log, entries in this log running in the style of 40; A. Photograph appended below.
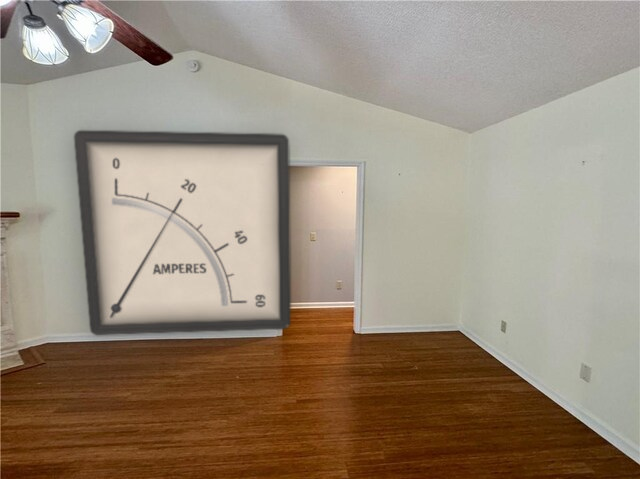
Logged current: 20; A
